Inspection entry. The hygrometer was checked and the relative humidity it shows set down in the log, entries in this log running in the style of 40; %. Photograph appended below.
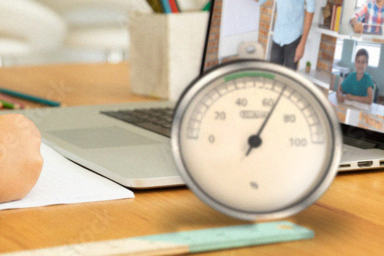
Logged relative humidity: 65; %
